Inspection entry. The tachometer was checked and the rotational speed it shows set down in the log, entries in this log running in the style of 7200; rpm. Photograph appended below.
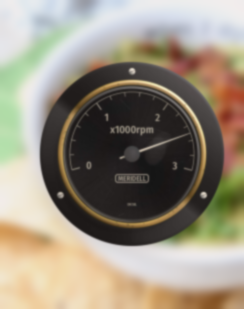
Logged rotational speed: 2500; rpm
